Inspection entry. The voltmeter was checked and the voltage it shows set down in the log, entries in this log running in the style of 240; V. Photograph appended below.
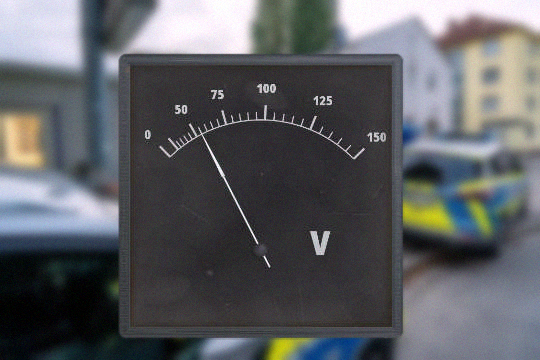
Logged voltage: 55; V
